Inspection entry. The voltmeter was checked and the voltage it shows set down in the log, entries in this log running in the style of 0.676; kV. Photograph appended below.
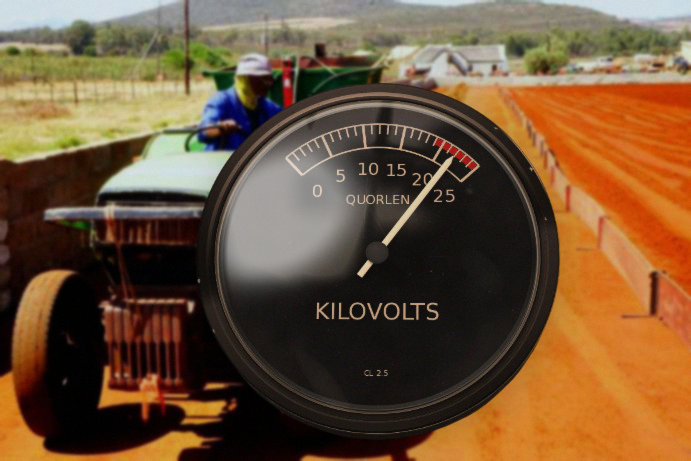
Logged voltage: 22; kV
